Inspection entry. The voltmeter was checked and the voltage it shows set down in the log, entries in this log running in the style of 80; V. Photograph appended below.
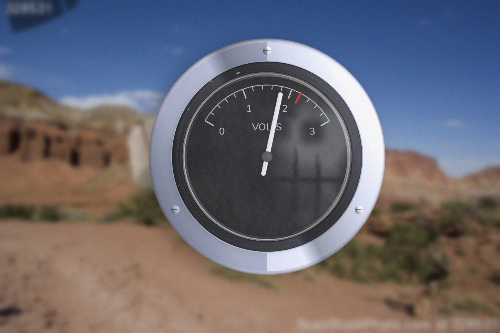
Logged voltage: 1.8; V
